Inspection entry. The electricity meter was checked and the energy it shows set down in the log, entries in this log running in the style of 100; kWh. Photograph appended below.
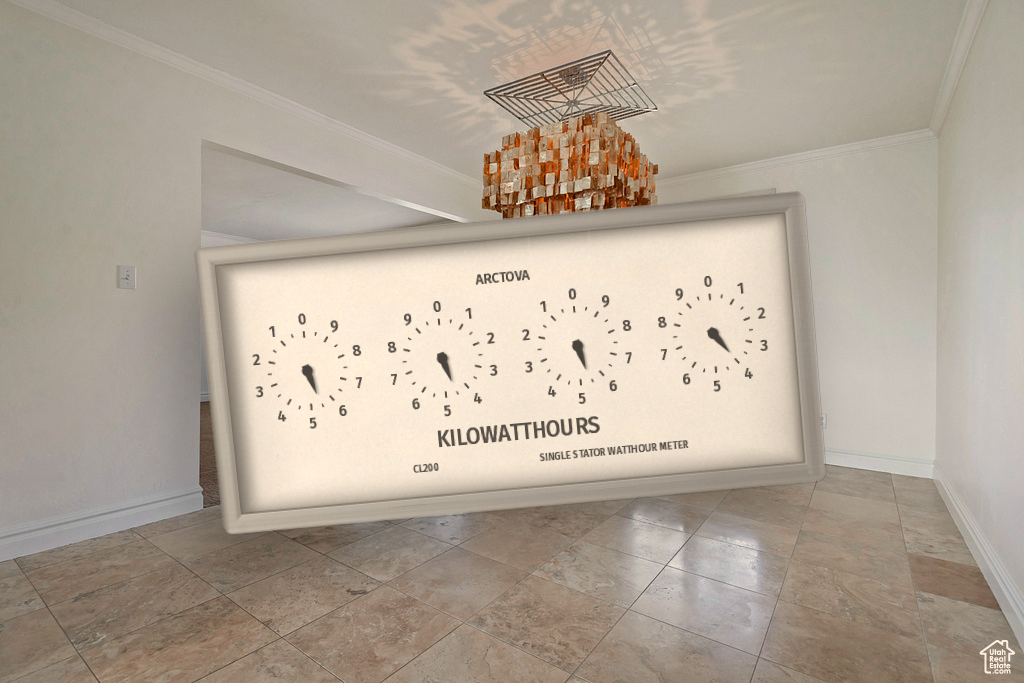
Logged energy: 5454; kWh
